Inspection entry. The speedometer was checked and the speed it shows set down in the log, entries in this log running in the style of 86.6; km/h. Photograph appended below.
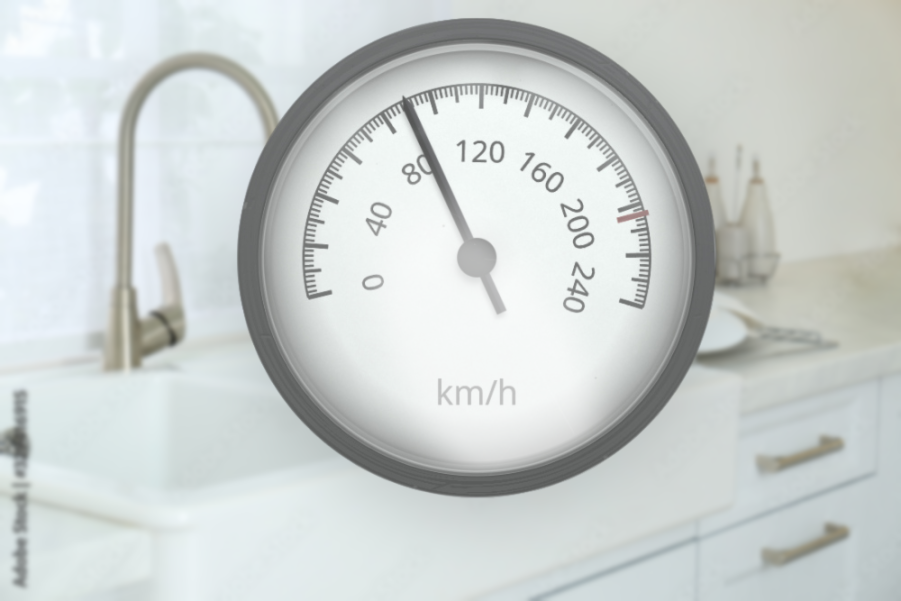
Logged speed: 90; km/h
